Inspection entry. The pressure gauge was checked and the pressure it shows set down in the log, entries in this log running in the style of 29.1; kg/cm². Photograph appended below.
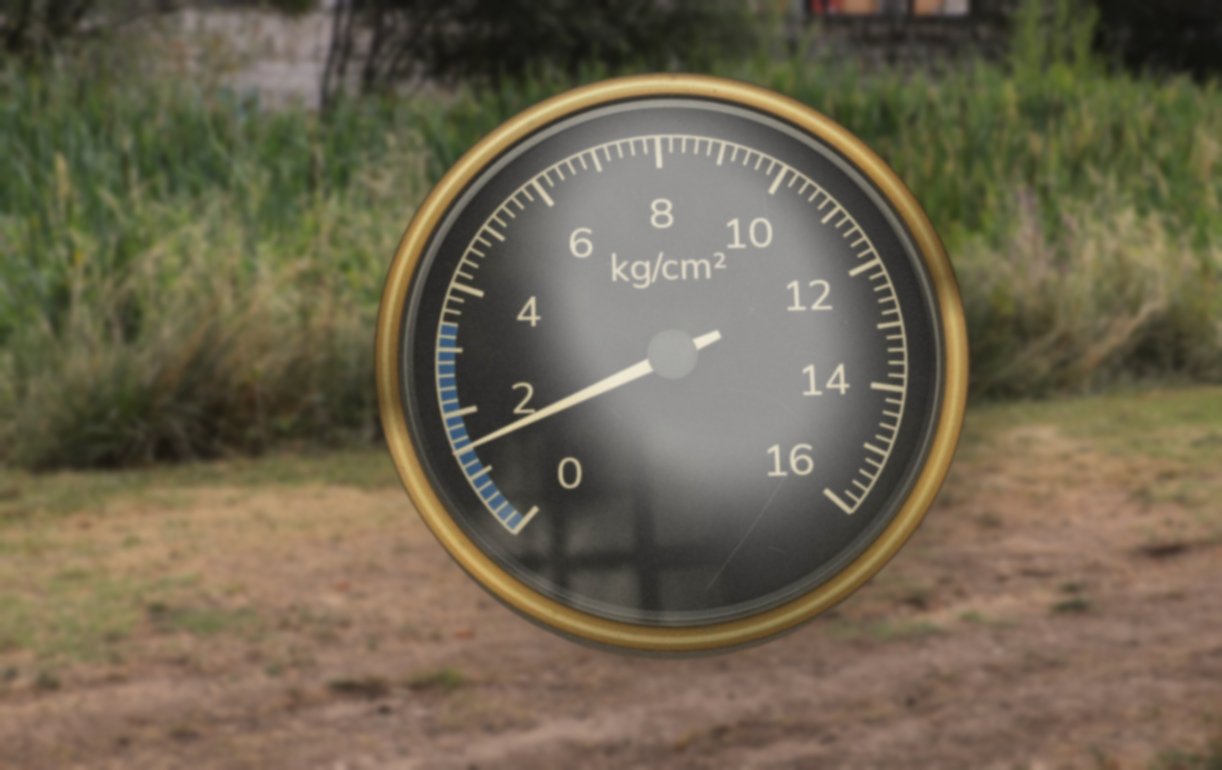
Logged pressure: 1.4; kg/cm²
